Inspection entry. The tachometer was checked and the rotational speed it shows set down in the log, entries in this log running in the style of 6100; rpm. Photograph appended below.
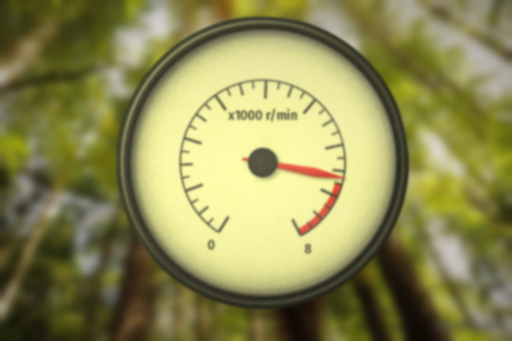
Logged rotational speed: 6625; rpm
